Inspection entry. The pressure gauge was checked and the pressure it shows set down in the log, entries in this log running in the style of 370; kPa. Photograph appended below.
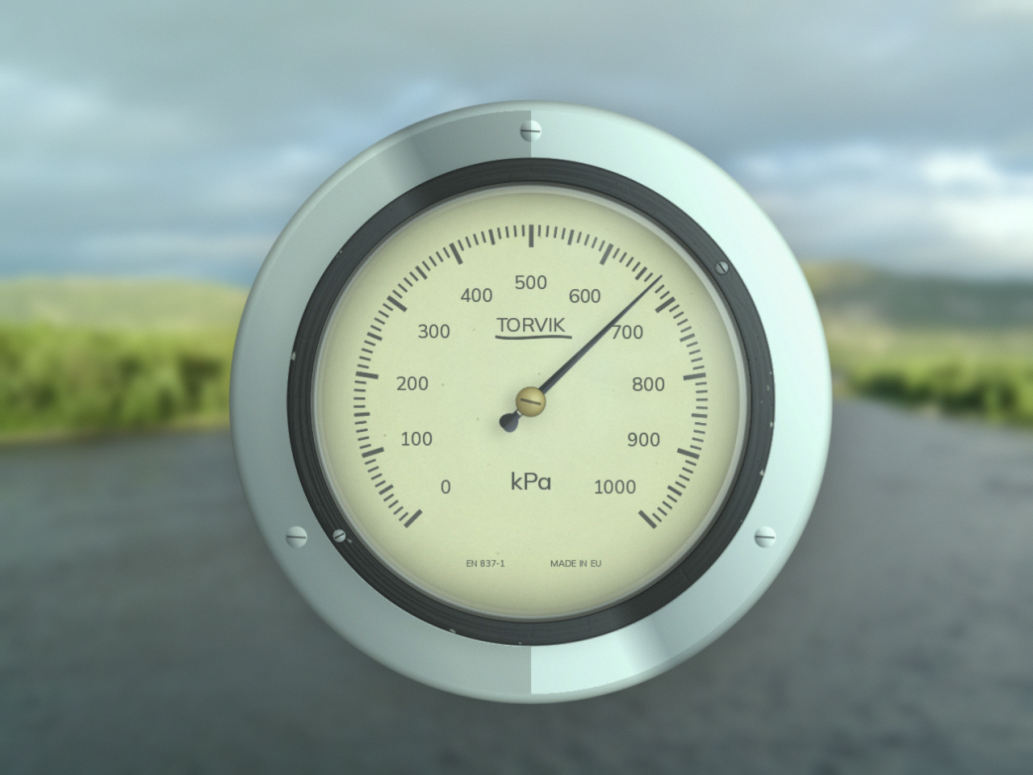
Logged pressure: 670; kPa
